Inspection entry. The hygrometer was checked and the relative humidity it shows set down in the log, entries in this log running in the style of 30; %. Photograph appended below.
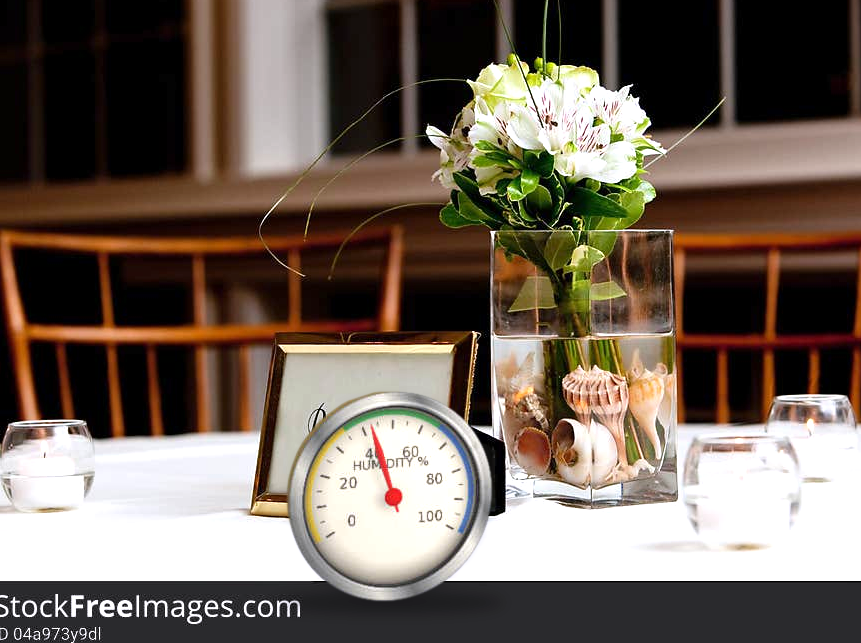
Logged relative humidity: 42.5; %
